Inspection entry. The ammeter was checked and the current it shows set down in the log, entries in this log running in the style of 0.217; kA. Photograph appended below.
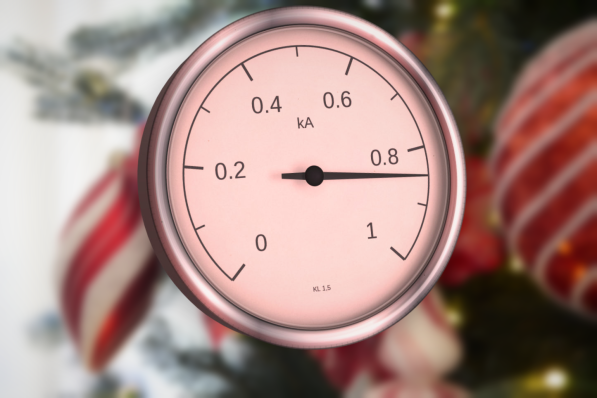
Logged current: 0.85; kA
